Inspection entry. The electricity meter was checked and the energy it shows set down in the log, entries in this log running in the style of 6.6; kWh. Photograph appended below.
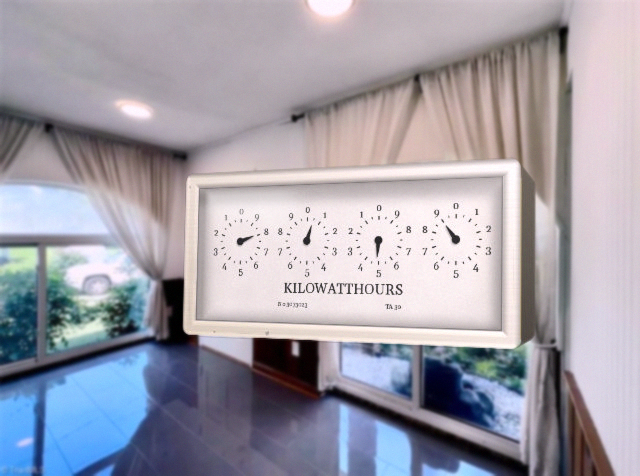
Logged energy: 8049; kWh
